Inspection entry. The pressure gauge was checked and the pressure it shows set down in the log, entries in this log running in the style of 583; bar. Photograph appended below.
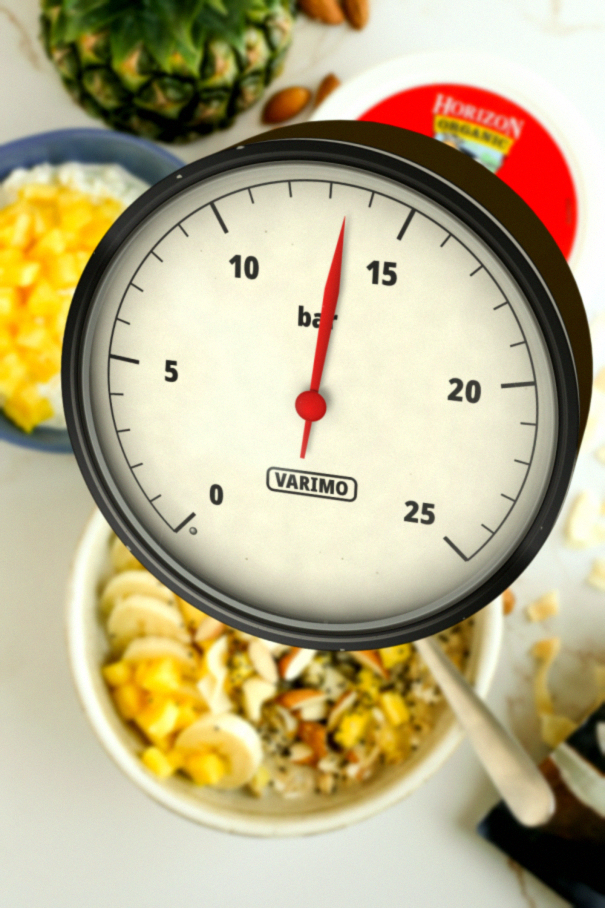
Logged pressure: 13.5; bar
